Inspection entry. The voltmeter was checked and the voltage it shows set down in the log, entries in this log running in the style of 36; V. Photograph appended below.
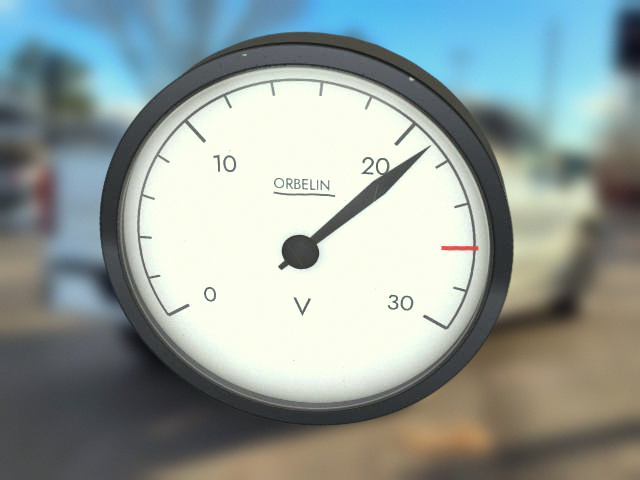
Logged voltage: 21; V
